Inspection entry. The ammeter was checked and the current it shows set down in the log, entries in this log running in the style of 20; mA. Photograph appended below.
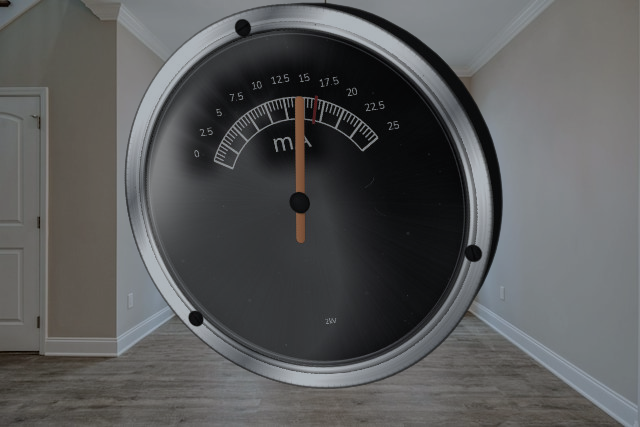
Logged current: 15; mA
